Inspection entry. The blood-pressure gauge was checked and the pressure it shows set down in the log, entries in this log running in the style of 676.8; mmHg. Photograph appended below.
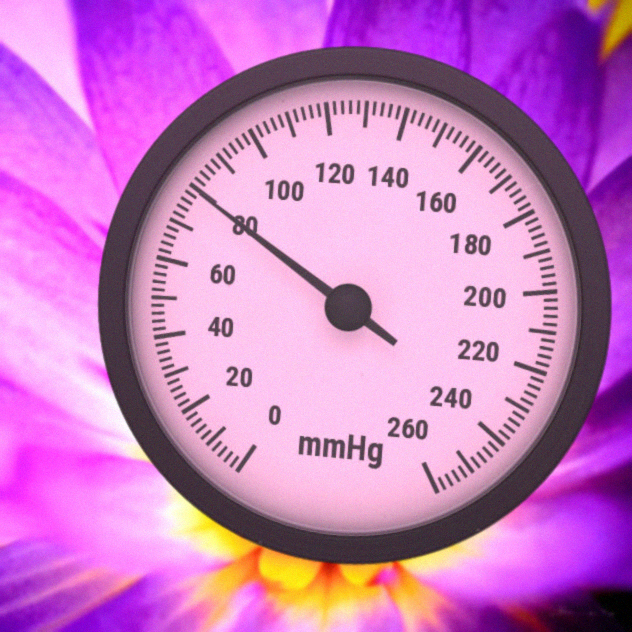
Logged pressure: 80; mmHg
